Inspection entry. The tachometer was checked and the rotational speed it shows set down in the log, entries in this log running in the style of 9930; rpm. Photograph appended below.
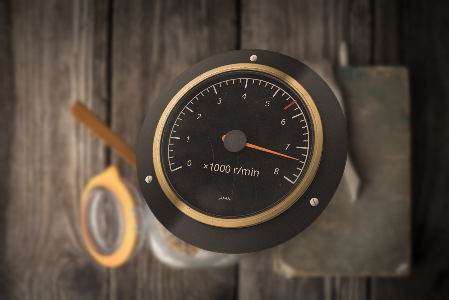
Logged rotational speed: 7400; rpm
